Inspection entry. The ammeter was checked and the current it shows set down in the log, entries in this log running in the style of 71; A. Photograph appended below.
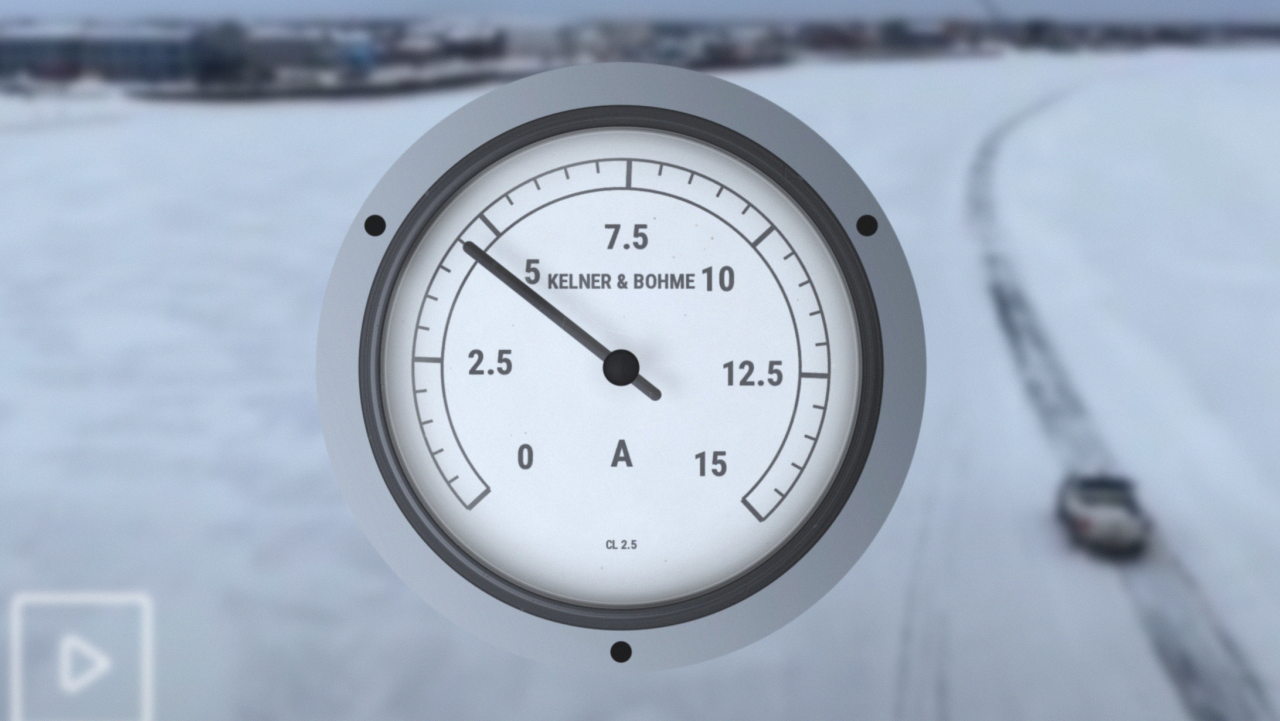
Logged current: 4.5; A
